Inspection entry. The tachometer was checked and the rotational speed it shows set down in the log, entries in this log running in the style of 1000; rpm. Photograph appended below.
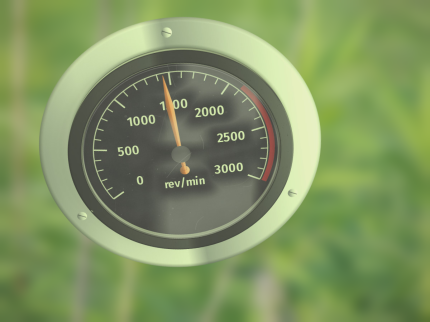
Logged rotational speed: 1450; rpm
